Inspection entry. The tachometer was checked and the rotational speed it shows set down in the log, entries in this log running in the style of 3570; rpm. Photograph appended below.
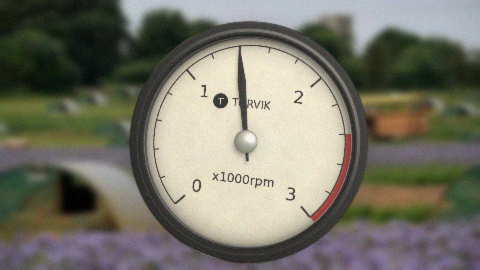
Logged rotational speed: 1400; rpm
